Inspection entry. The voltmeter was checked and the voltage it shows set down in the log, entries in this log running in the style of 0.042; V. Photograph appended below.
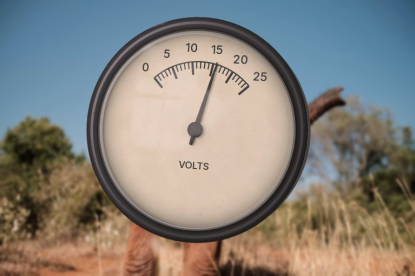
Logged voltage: 16; V
